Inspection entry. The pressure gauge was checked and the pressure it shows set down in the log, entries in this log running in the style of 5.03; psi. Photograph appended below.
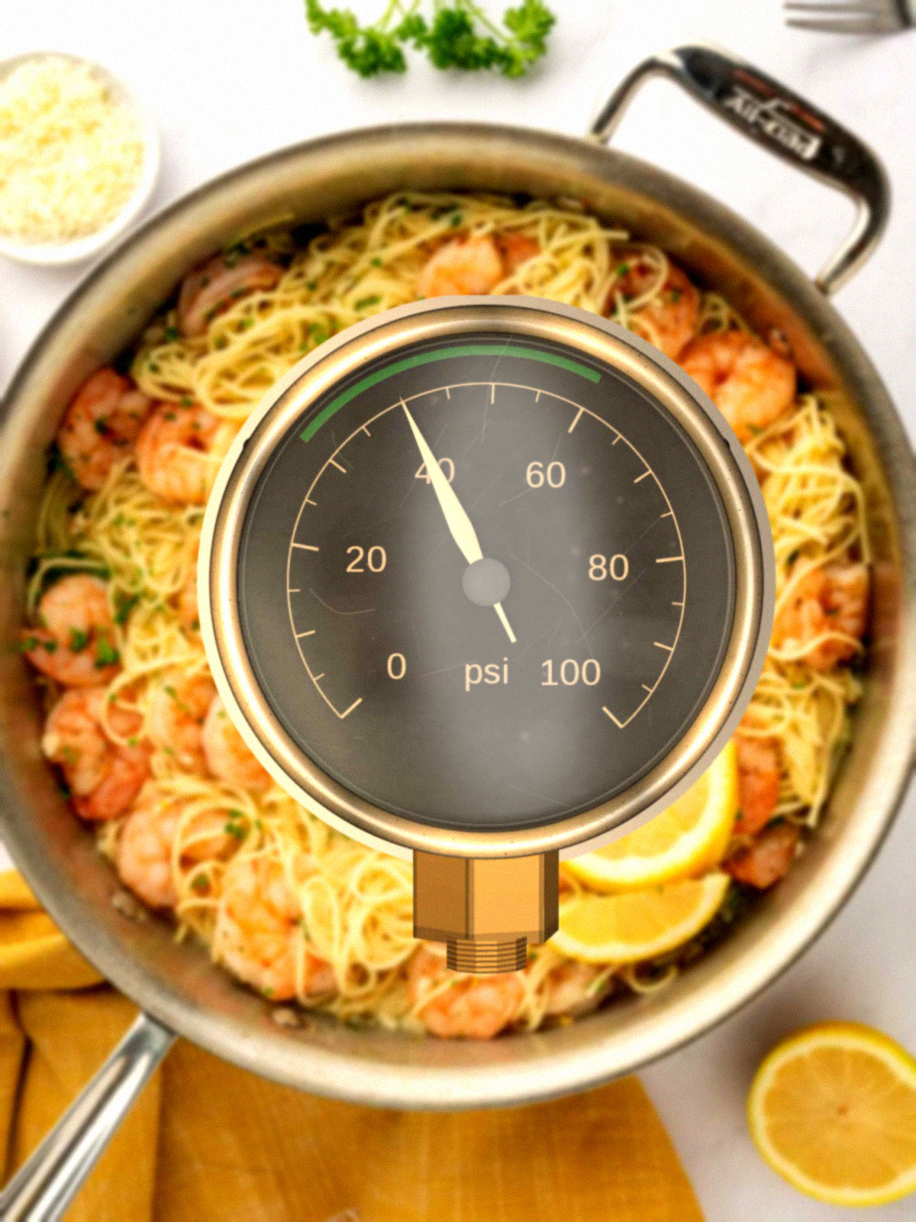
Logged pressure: 40; psi
